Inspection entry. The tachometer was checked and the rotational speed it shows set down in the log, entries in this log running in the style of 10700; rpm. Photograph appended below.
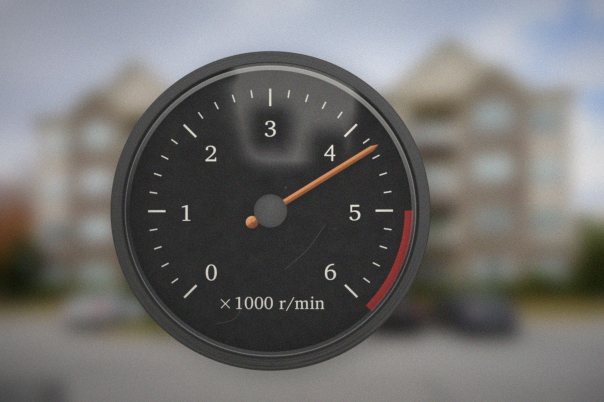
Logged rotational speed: 4300; rpm
